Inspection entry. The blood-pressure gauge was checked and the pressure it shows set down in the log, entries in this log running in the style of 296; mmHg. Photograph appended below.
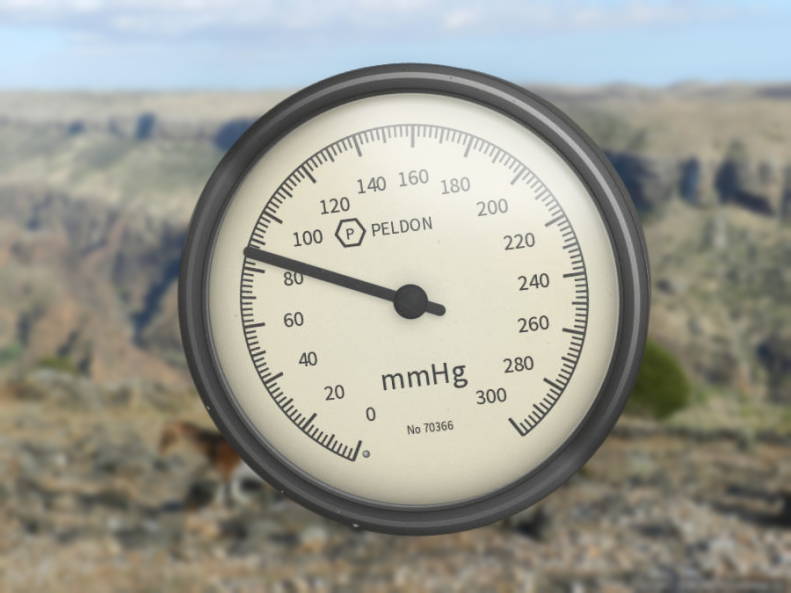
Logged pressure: 86; mmHg
